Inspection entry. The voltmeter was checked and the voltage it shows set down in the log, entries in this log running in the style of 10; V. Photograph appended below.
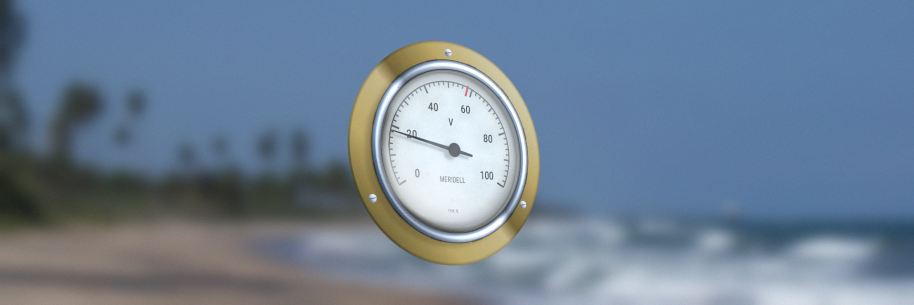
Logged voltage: 18; V
